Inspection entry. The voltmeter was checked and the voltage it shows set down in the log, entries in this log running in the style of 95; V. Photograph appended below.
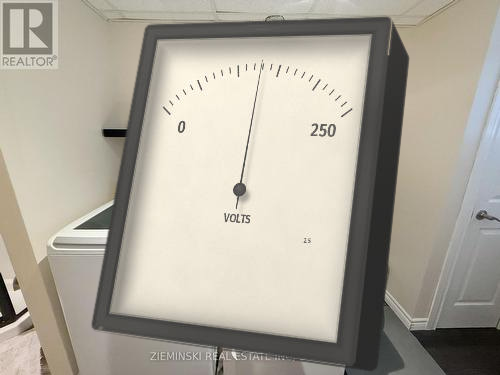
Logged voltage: 130; V
